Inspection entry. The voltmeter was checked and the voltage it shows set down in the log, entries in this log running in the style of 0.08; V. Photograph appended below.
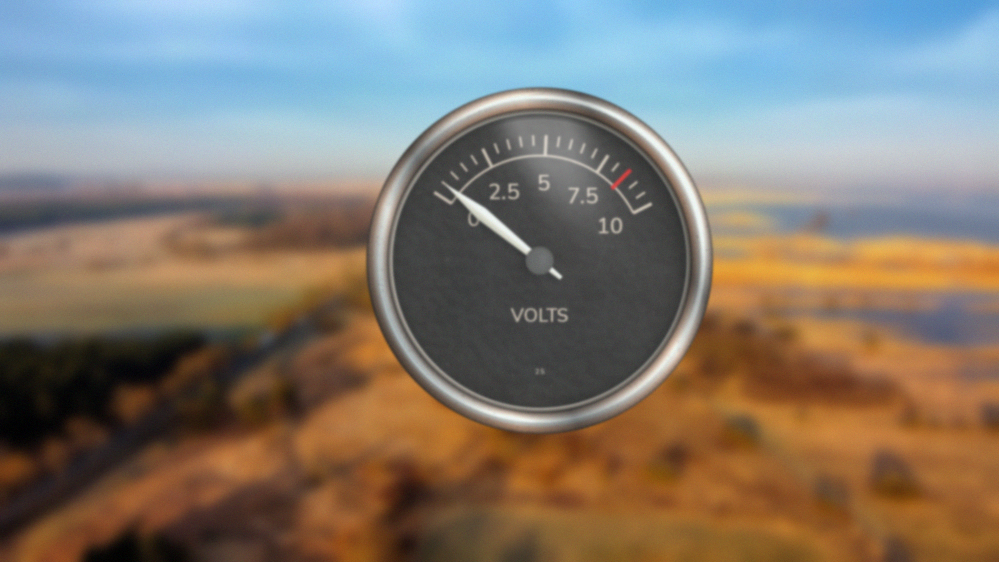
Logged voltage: 0.5; V
